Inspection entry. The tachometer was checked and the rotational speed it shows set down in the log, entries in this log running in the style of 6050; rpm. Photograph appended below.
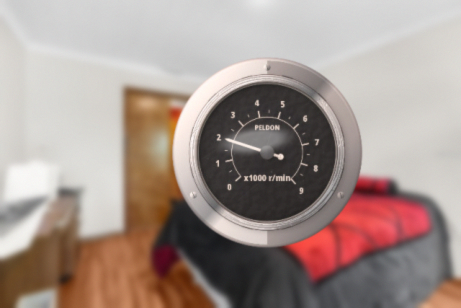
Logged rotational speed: 2000; rpm
